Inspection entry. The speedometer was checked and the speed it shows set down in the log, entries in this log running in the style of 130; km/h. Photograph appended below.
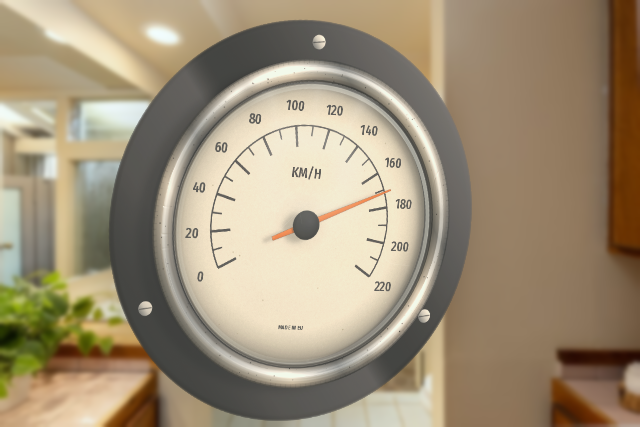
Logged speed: 170; km/h
